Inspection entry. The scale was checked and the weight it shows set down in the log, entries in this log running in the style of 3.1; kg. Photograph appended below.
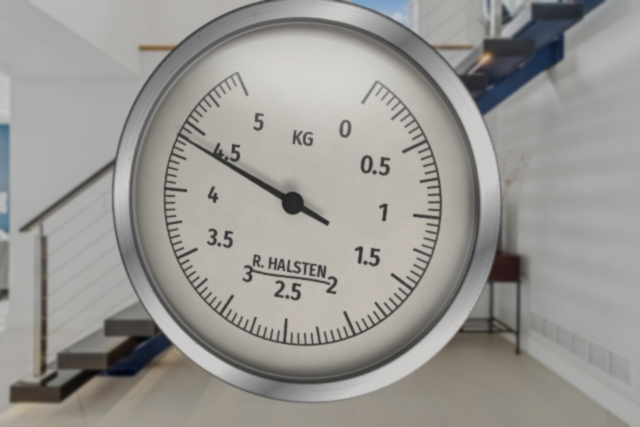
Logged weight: 4.4; kg
